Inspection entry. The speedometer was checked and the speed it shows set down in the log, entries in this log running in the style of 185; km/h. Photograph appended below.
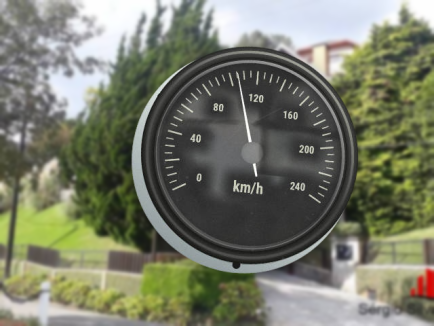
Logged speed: 105; km/h
